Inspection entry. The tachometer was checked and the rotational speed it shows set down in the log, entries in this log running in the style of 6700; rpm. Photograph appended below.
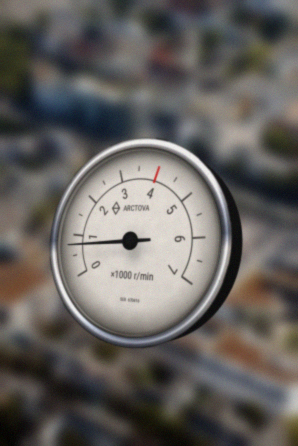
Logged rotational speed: 750; rpm
